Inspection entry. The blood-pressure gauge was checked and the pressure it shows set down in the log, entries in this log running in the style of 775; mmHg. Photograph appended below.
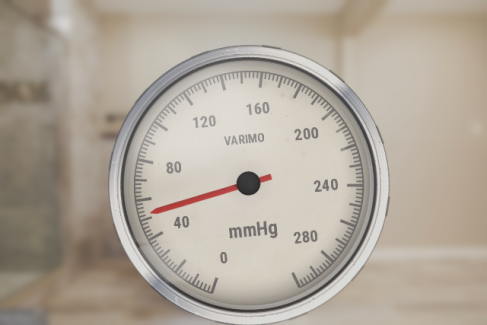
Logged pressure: 52; mmHg
